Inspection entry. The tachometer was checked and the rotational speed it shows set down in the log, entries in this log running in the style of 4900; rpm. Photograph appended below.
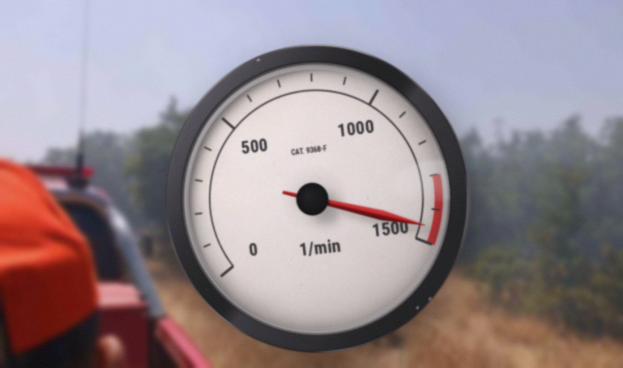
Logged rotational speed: 1450; rpm
